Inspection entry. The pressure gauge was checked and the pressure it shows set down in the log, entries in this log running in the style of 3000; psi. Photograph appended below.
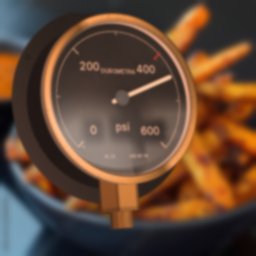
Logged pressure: 450; psi
